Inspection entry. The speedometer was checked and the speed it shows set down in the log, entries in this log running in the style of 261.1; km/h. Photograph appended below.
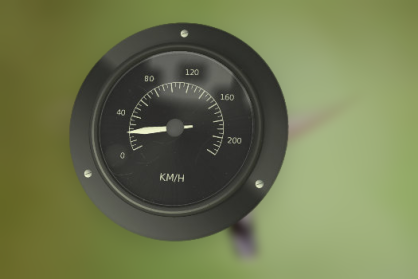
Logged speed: 20; km/h
